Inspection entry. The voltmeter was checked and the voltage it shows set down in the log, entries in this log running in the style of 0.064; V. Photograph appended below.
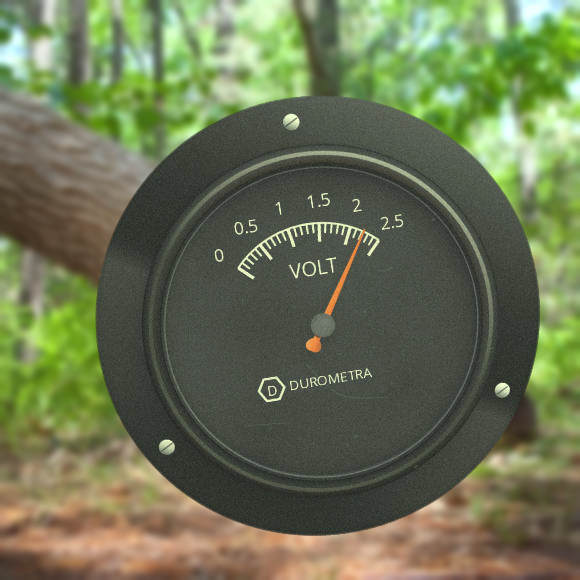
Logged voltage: 2.2; V
